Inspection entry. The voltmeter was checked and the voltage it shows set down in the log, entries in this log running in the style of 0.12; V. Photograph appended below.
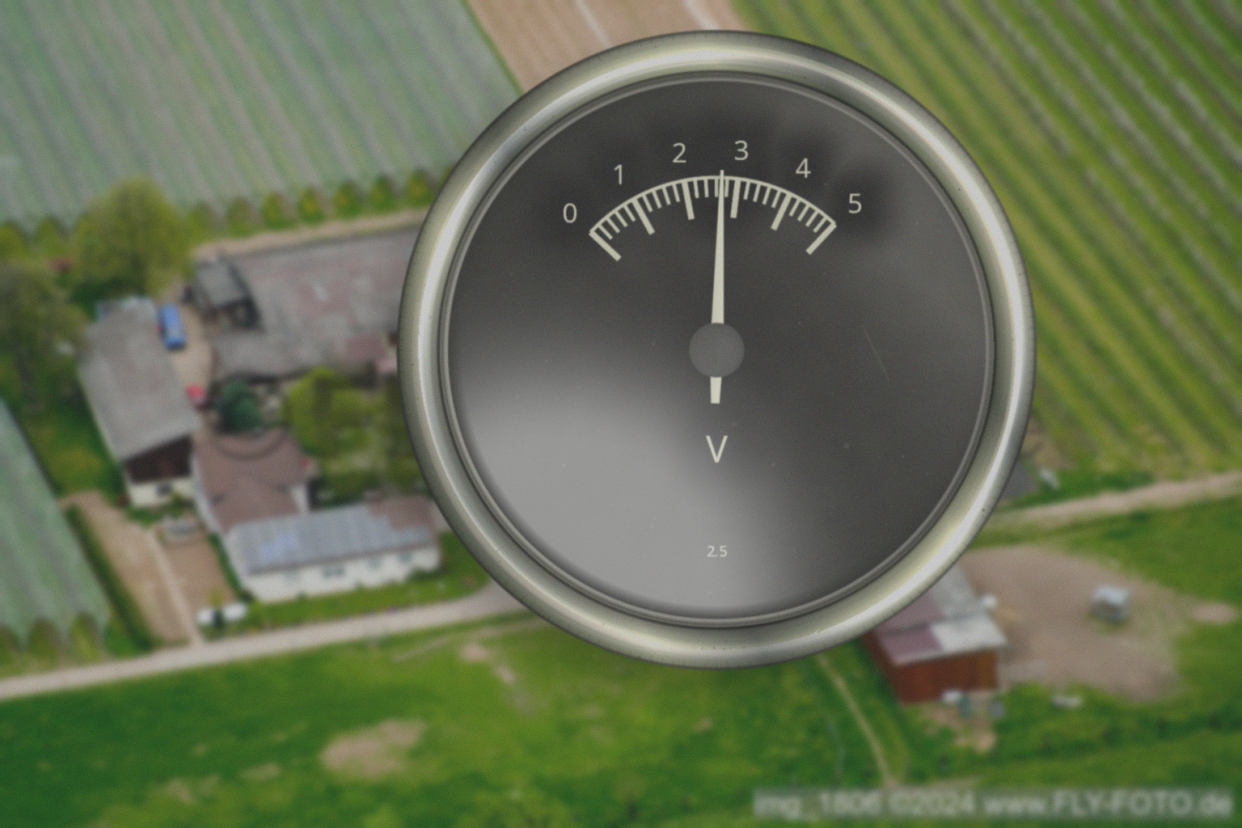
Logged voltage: 2.7; V
